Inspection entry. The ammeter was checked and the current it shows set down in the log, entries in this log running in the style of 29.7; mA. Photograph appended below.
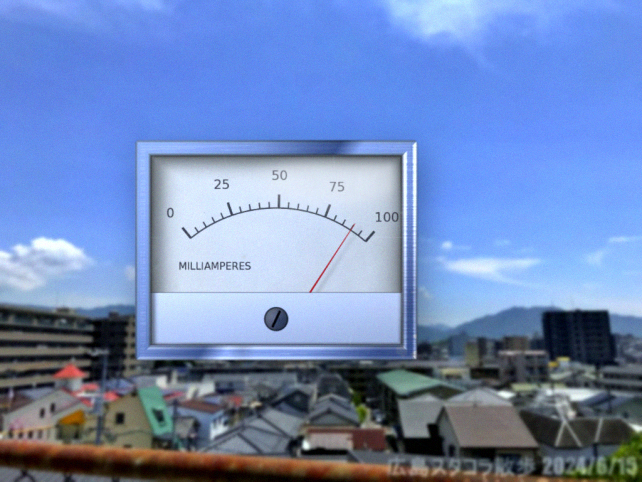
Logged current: 90; mA
